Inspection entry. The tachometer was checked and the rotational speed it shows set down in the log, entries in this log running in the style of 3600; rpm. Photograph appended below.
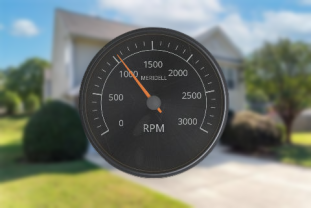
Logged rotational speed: 1050; rpm
